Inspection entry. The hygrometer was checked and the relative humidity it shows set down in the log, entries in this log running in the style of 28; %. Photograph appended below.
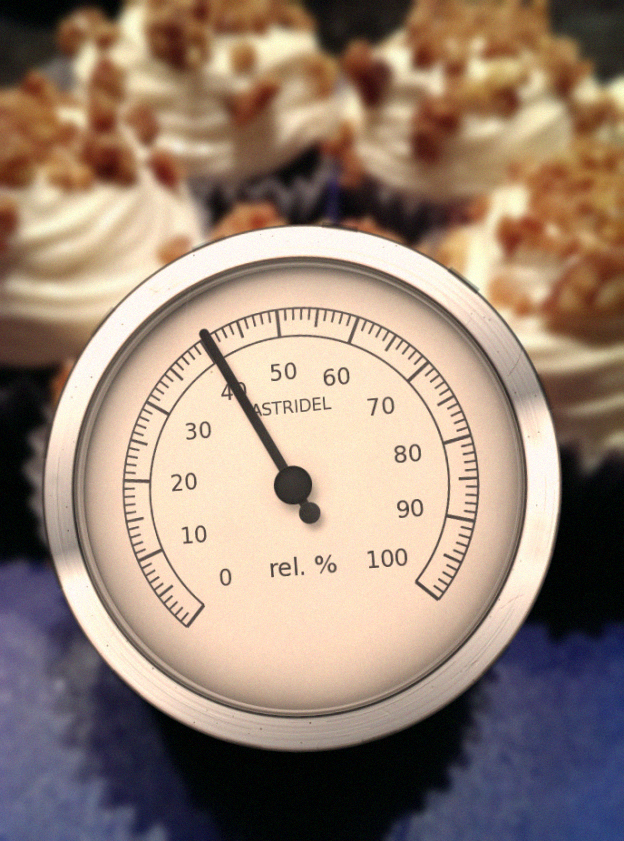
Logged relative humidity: 41; %
